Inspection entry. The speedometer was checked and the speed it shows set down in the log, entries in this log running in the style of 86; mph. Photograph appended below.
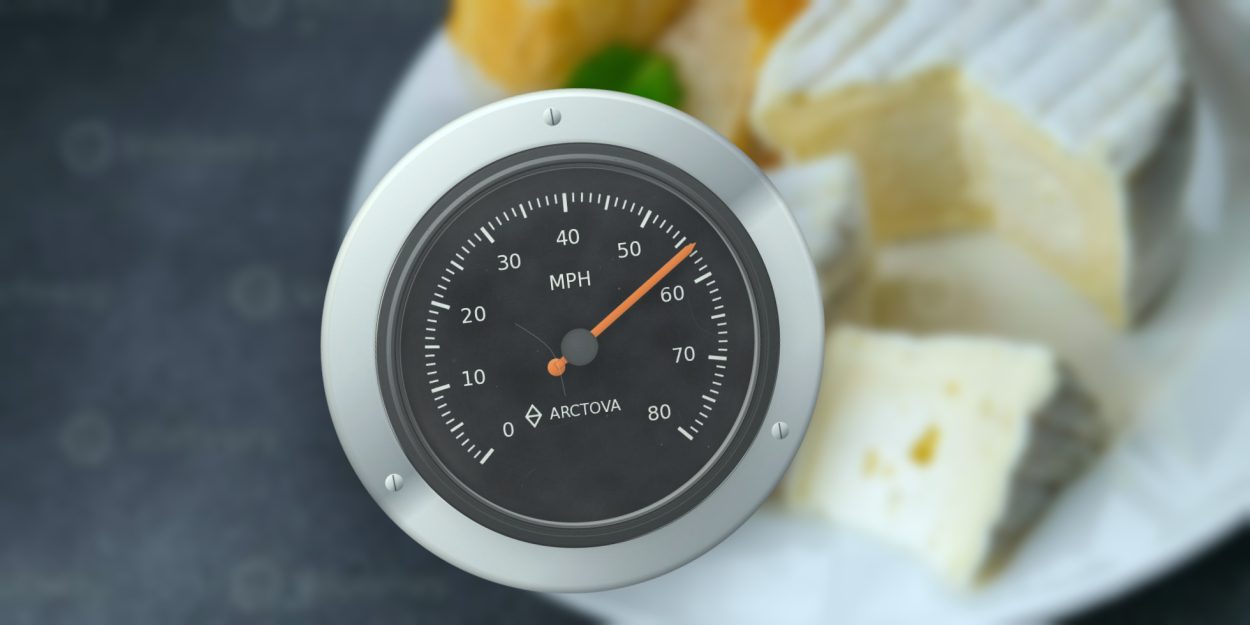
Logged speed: 56; mph
